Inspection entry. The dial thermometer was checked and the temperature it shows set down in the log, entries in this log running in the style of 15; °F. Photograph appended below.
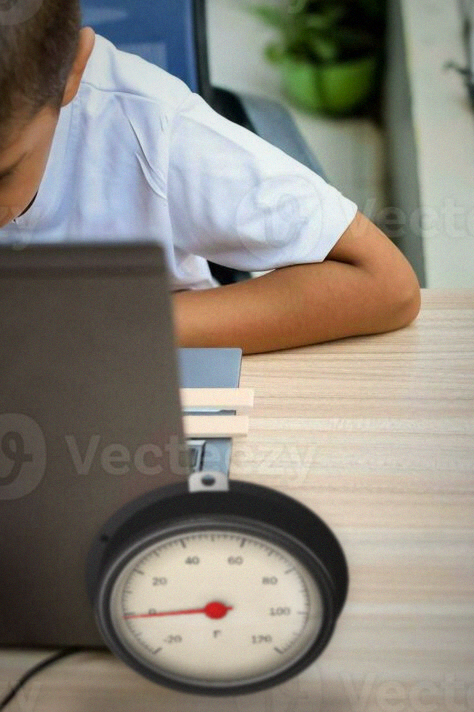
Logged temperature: 0; °F
